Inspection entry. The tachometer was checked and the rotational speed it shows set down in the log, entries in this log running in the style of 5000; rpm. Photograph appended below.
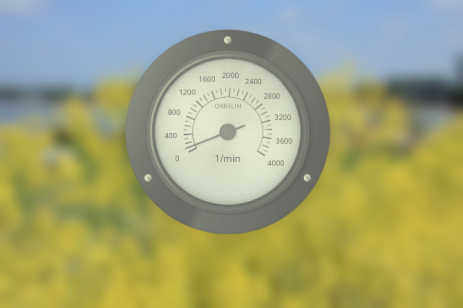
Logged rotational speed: 100; rpm
